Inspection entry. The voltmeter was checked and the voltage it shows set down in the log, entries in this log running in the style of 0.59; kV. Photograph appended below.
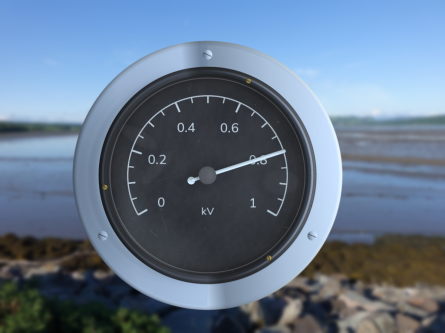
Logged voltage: 0.8; kV
